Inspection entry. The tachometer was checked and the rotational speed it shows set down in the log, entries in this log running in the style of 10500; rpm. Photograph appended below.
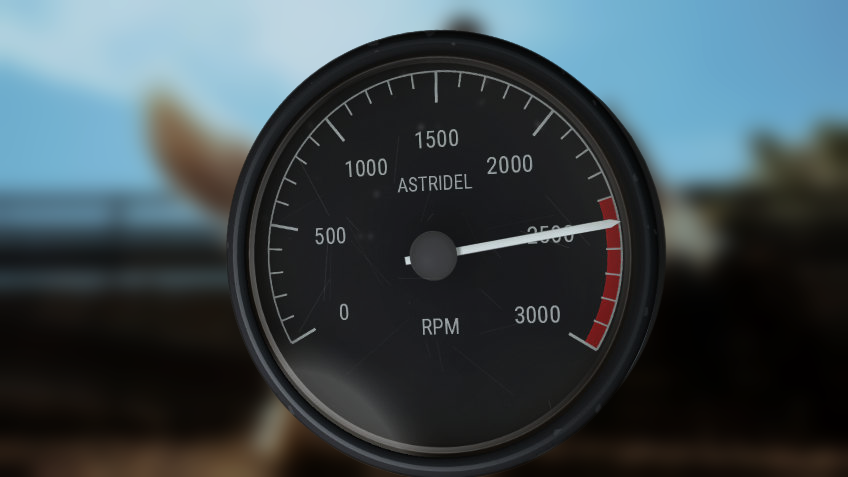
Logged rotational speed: 2500; rpm
